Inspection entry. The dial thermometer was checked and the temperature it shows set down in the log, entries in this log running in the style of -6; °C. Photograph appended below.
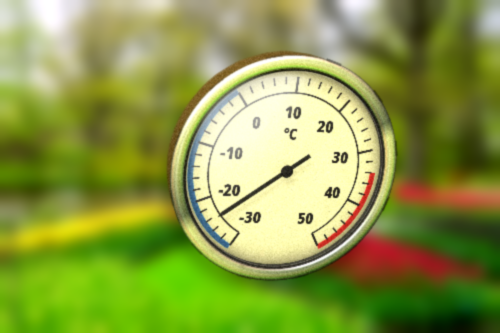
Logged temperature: -24; °C
